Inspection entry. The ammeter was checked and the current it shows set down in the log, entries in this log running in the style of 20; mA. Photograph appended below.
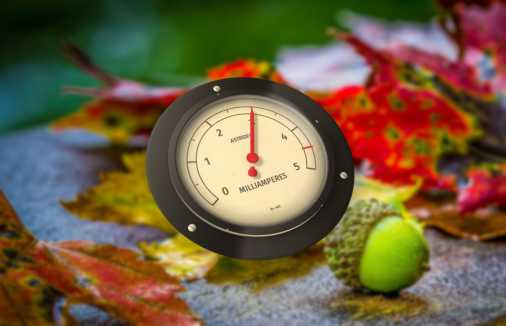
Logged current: 3; mA
